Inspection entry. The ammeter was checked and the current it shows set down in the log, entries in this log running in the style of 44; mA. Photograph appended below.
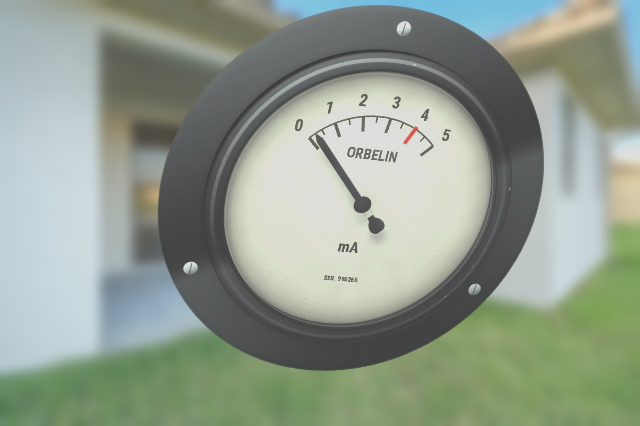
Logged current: 0.25; mA
